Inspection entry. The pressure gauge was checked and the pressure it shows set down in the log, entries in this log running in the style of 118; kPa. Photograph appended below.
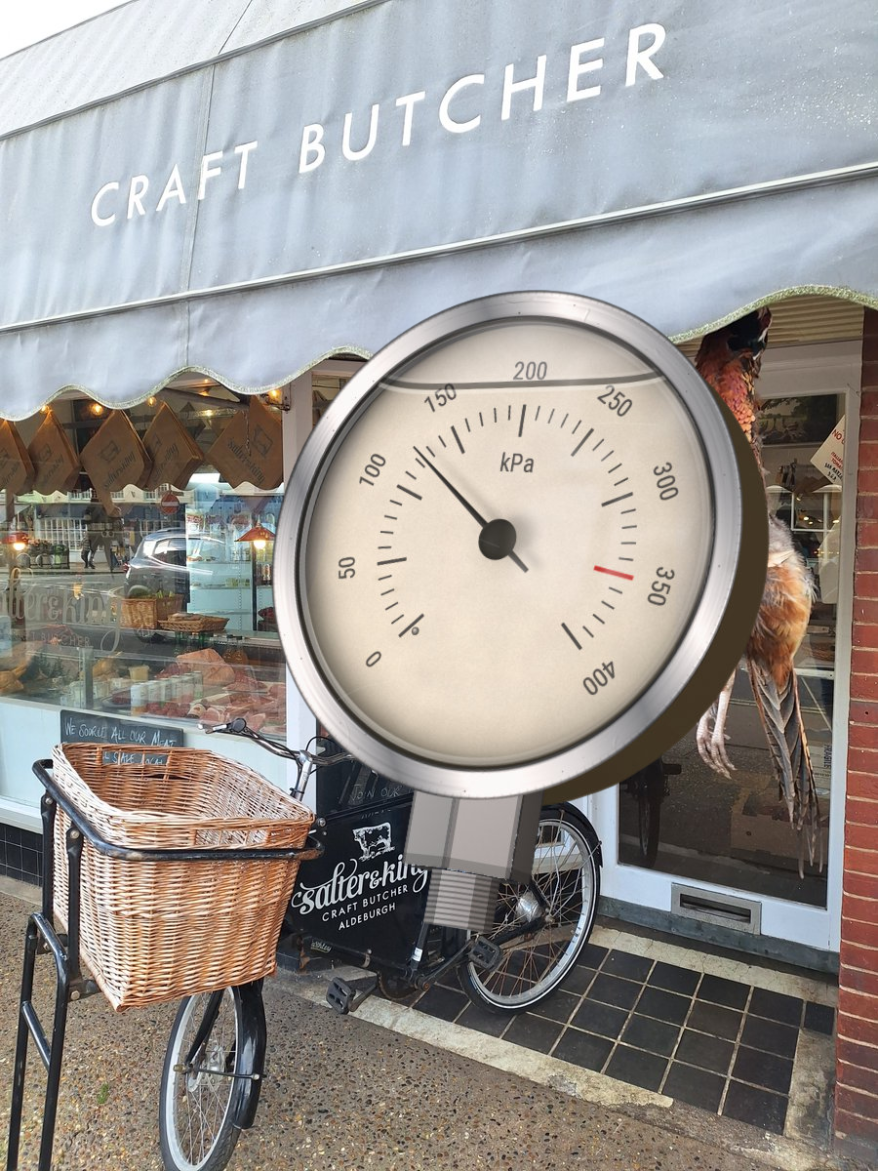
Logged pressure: 125; kPa
